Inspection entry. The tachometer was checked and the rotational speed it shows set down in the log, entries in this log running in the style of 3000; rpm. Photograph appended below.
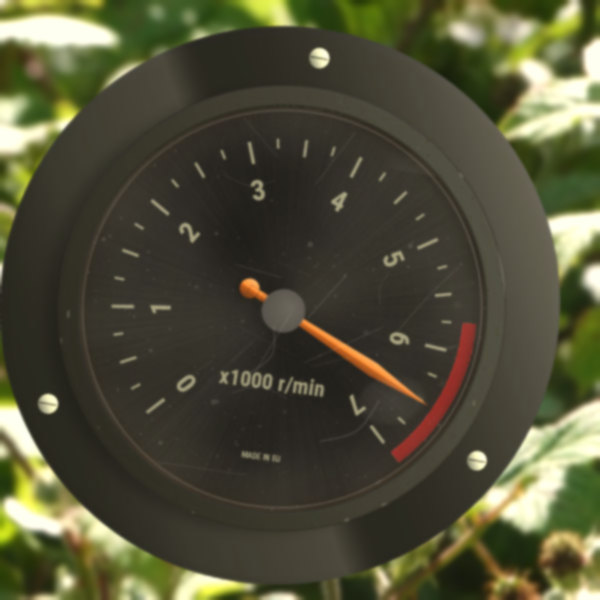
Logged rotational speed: 6500; rpm
